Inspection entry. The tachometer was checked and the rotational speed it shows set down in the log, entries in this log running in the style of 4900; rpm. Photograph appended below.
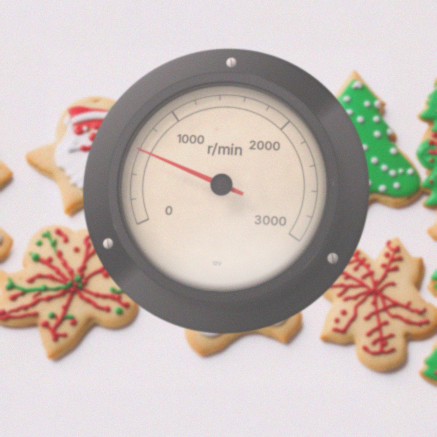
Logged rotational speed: 600; rpm
